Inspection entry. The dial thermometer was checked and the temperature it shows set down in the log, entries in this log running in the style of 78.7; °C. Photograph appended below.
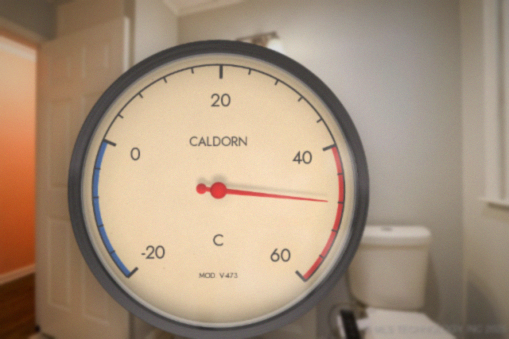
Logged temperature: 48; °C
